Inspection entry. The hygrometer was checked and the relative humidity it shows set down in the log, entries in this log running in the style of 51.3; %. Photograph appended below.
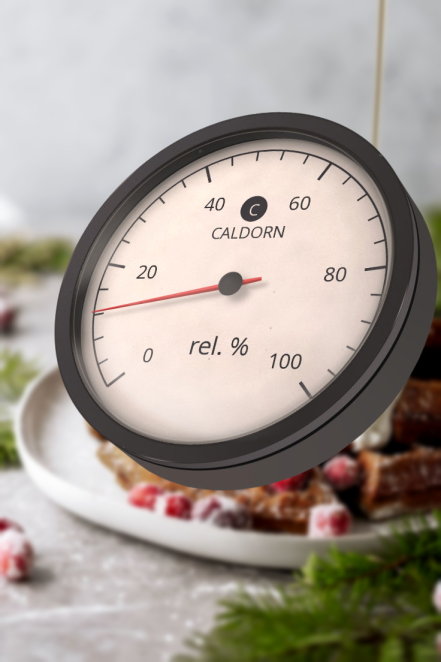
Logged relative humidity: 12; %
